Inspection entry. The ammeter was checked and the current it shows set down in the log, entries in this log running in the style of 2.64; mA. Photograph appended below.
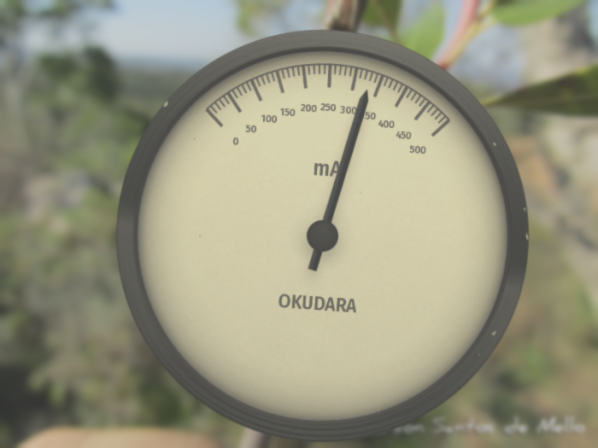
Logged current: 330; mA
